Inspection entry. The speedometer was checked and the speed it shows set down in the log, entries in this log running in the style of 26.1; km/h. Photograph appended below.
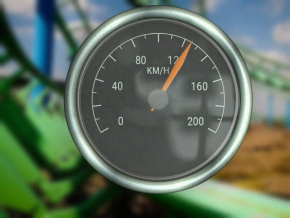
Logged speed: 125; km/h
